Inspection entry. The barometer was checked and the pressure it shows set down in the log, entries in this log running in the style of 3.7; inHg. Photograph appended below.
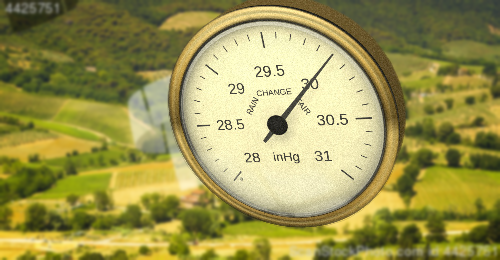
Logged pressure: 30; inHg
